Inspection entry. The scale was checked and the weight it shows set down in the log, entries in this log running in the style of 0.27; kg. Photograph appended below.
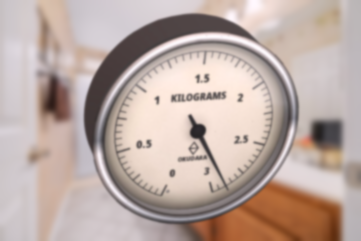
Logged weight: 2.9; kg
